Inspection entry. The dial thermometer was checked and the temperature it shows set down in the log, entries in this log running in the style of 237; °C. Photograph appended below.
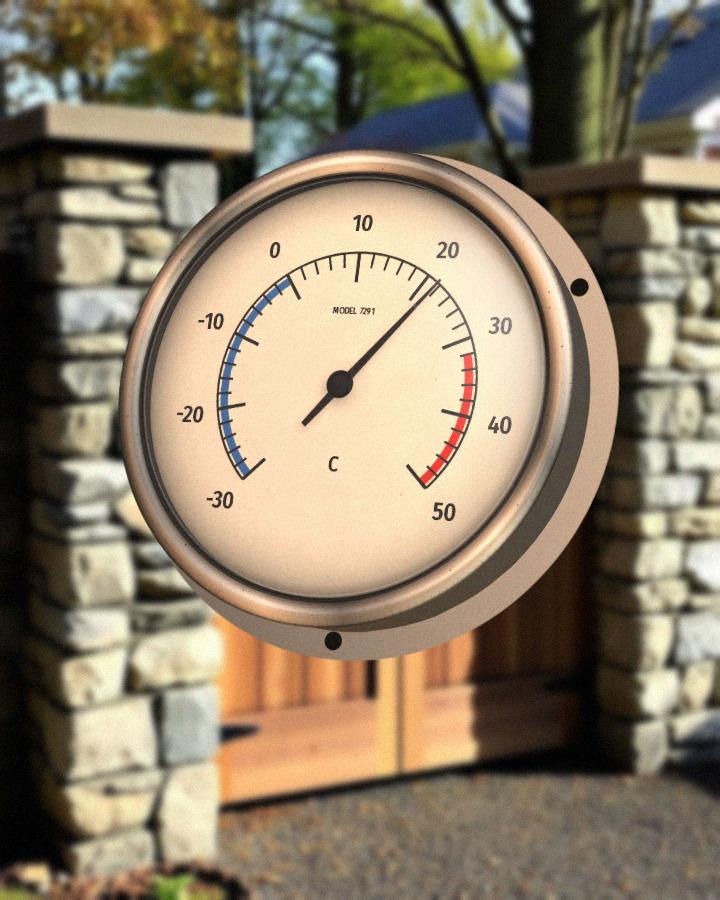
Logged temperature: 22; °C
